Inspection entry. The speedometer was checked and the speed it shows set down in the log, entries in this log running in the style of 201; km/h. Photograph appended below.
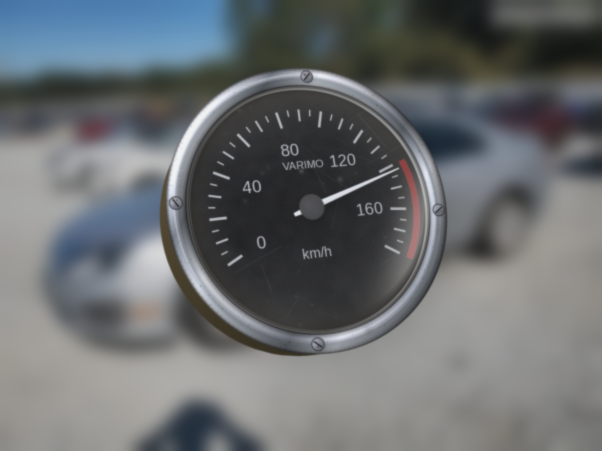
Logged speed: 142.5; km/h
